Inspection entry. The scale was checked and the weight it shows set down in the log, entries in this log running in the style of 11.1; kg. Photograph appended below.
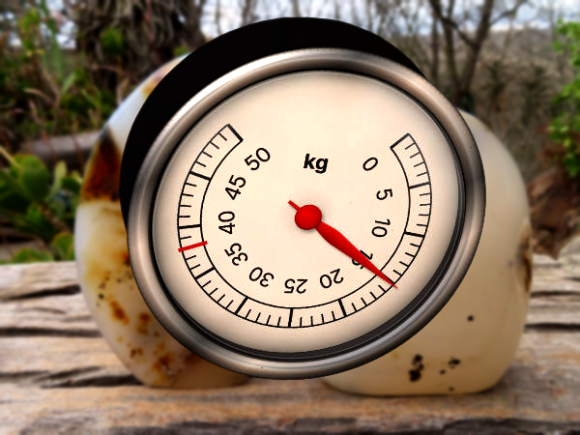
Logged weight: 15; kg
